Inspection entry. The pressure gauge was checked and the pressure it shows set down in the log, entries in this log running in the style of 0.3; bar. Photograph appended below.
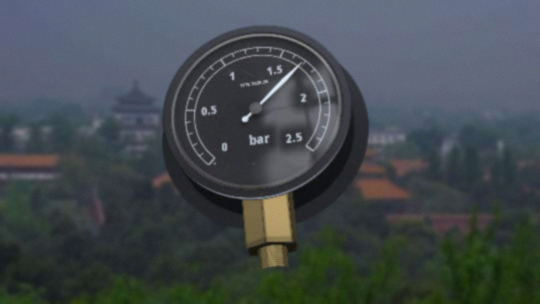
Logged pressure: 1.7; bar
